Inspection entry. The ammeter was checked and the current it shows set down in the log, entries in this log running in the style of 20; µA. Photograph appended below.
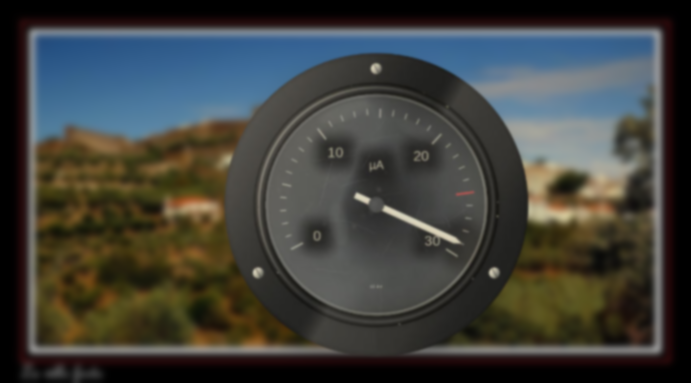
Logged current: 29; µA
